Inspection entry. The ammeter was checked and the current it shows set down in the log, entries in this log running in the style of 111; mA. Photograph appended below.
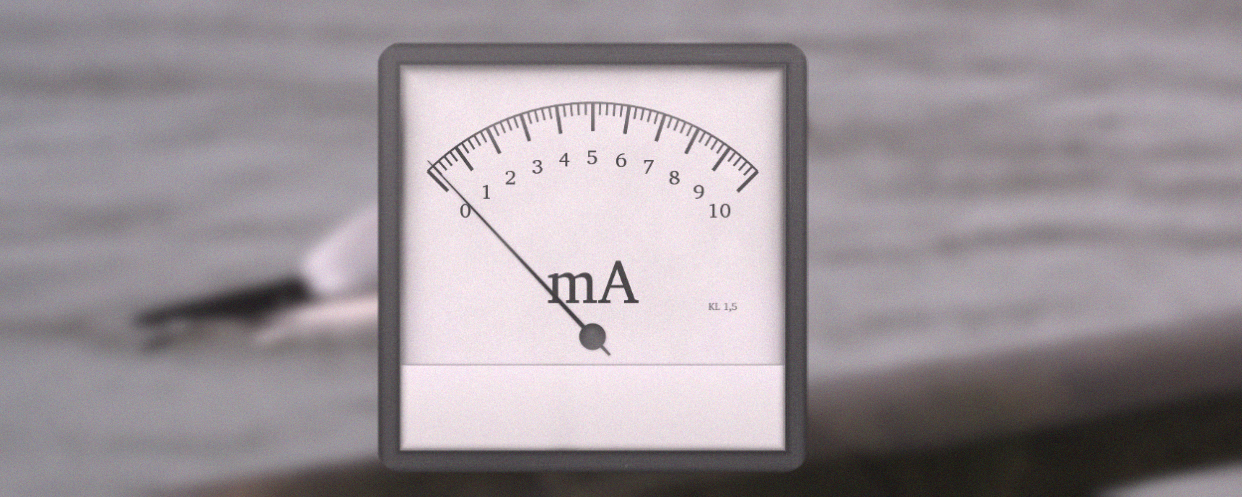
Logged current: 0.2; mA
